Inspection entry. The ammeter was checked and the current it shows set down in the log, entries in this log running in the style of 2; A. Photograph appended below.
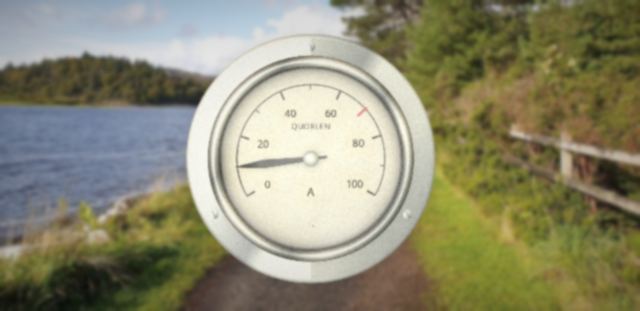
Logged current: 10; A
